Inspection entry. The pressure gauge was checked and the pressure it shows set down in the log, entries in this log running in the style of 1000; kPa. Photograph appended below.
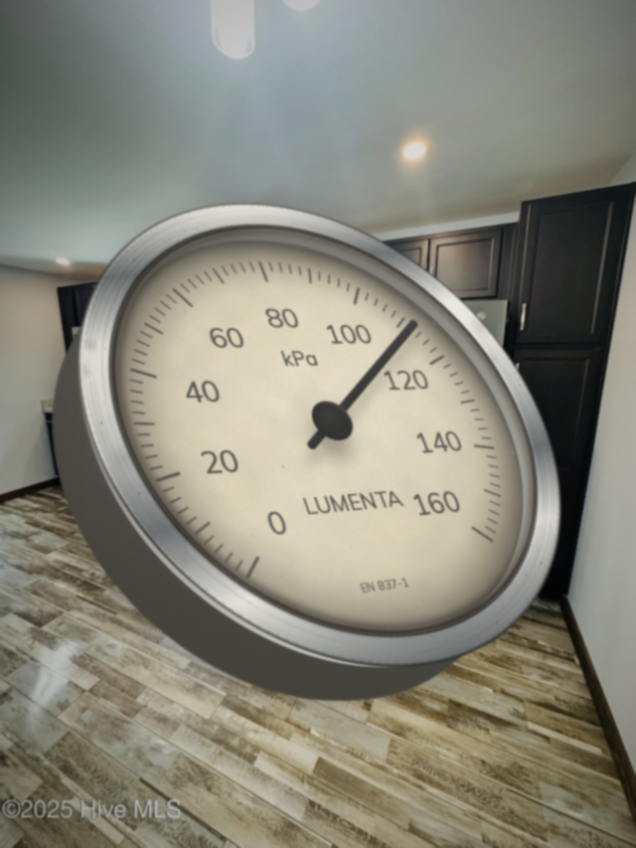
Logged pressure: 112; kPa
